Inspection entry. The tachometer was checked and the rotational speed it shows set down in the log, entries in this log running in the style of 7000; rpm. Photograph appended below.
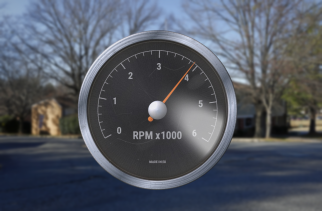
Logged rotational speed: 3900; rpm
